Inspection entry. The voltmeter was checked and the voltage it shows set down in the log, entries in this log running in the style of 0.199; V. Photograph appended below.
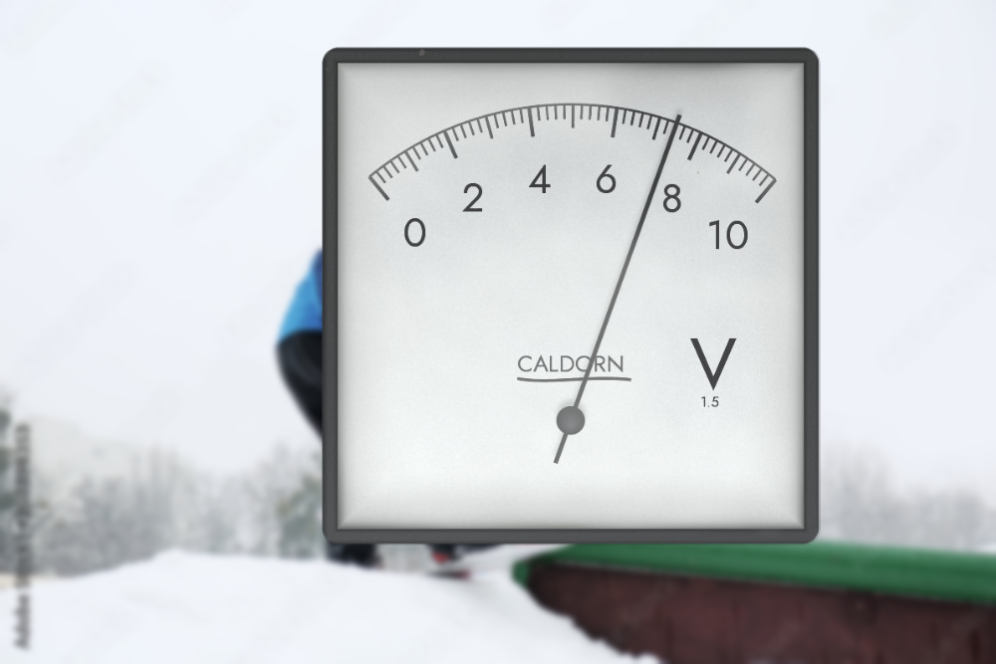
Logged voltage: 7.4; V
